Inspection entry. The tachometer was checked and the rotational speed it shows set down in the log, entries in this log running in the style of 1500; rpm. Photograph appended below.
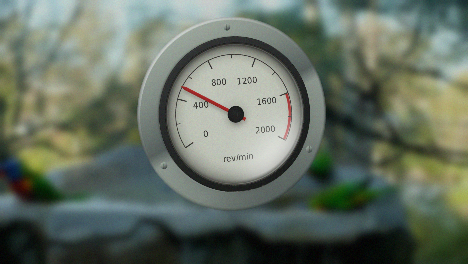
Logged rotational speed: 500; rpm
